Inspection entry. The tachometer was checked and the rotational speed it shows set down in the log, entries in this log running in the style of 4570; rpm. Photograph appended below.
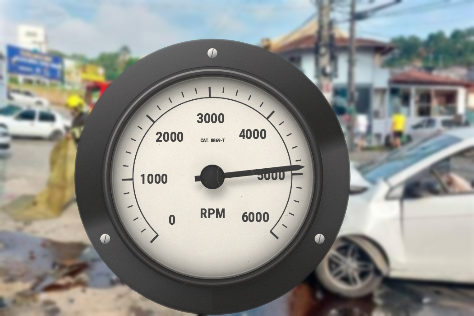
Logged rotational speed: 4900; rpm
